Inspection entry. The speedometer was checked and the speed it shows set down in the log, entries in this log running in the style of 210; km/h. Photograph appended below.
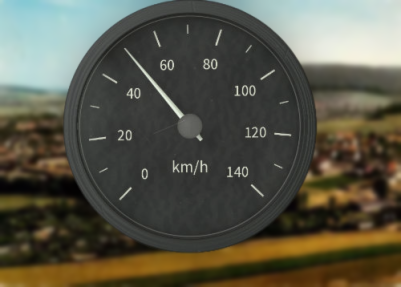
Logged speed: 50; km/h
